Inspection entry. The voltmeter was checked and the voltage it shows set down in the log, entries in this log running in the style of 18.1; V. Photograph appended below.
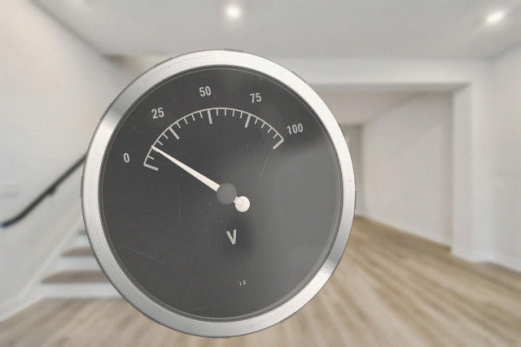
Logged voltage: 10; V
